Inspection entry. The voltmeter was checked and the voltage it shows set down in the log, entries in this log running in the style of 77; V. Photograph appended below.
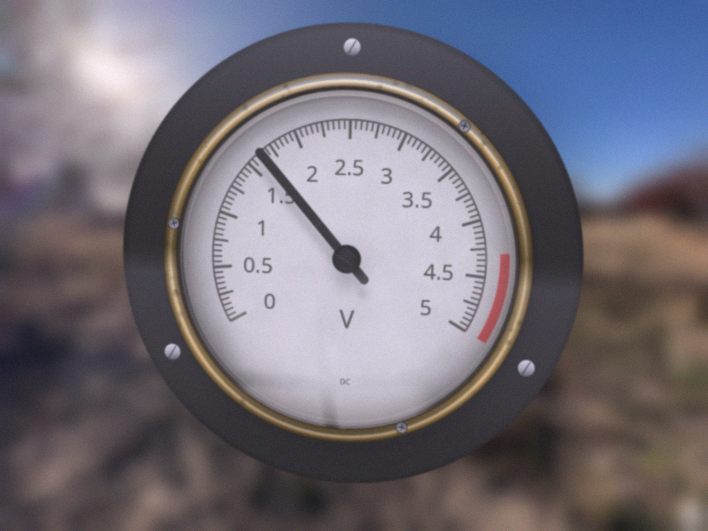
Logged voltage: 1.65; V
